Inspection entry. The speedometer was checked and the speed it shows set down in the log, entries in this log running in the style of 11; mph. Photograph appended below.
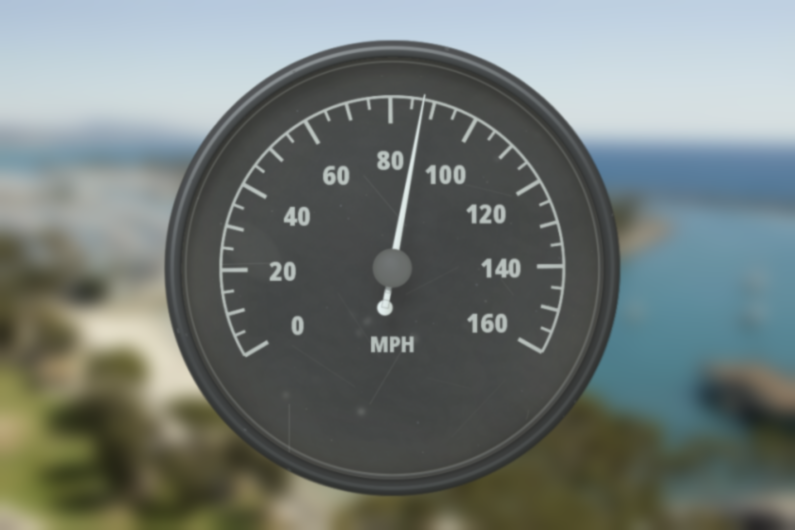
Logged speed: 87.5; mph
